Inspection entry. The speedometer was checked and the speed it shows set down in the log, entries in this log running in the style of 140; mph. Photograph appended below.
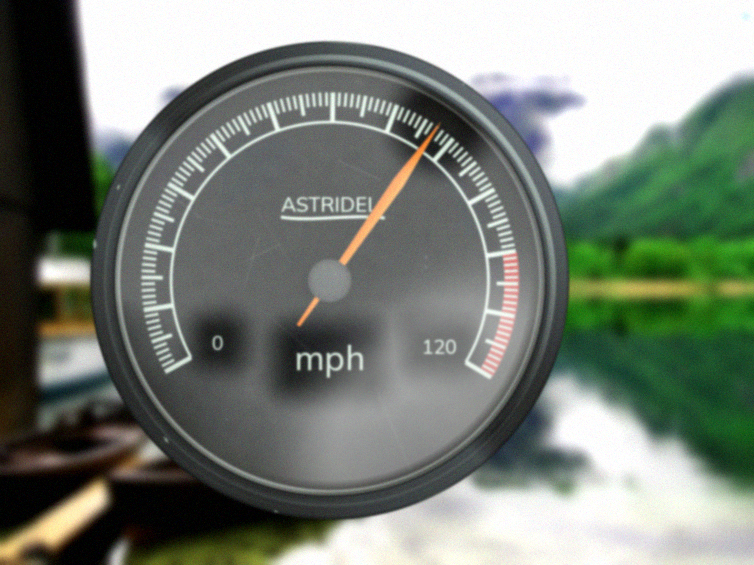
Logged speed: 77; mph
